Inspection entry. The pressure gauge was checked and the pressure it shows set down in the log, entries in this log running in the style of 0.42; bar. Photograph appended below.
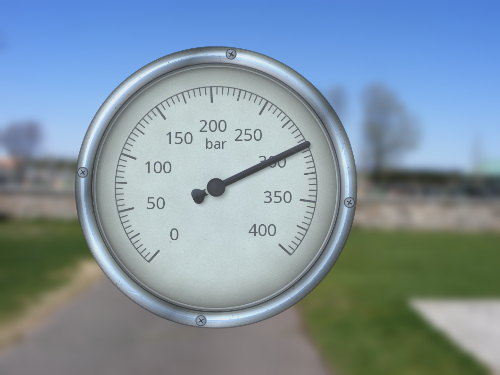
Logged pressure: 300; bar
